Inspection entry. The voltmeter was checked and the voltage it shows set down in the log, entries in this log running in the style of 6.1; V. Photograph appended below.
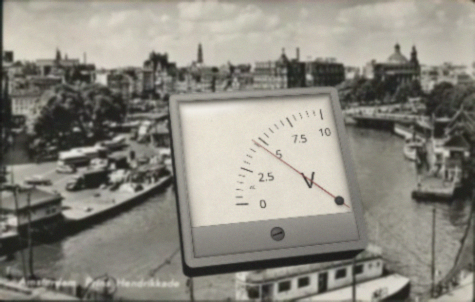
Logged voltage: 4.5; V
